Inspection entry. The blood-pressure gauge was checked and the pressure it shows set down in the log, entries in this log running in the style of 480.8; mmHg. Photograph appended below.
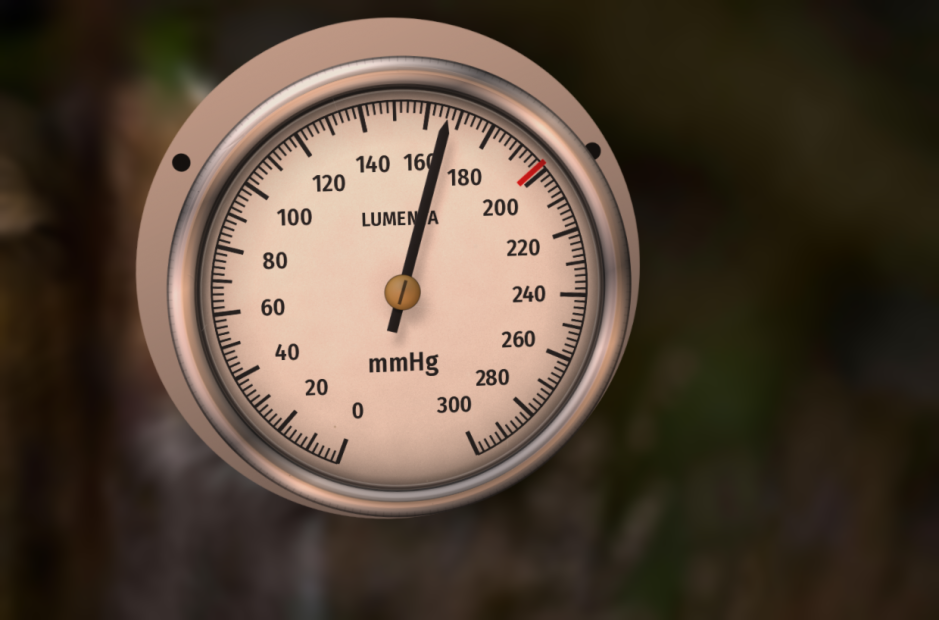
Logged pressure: 166; mmHg
